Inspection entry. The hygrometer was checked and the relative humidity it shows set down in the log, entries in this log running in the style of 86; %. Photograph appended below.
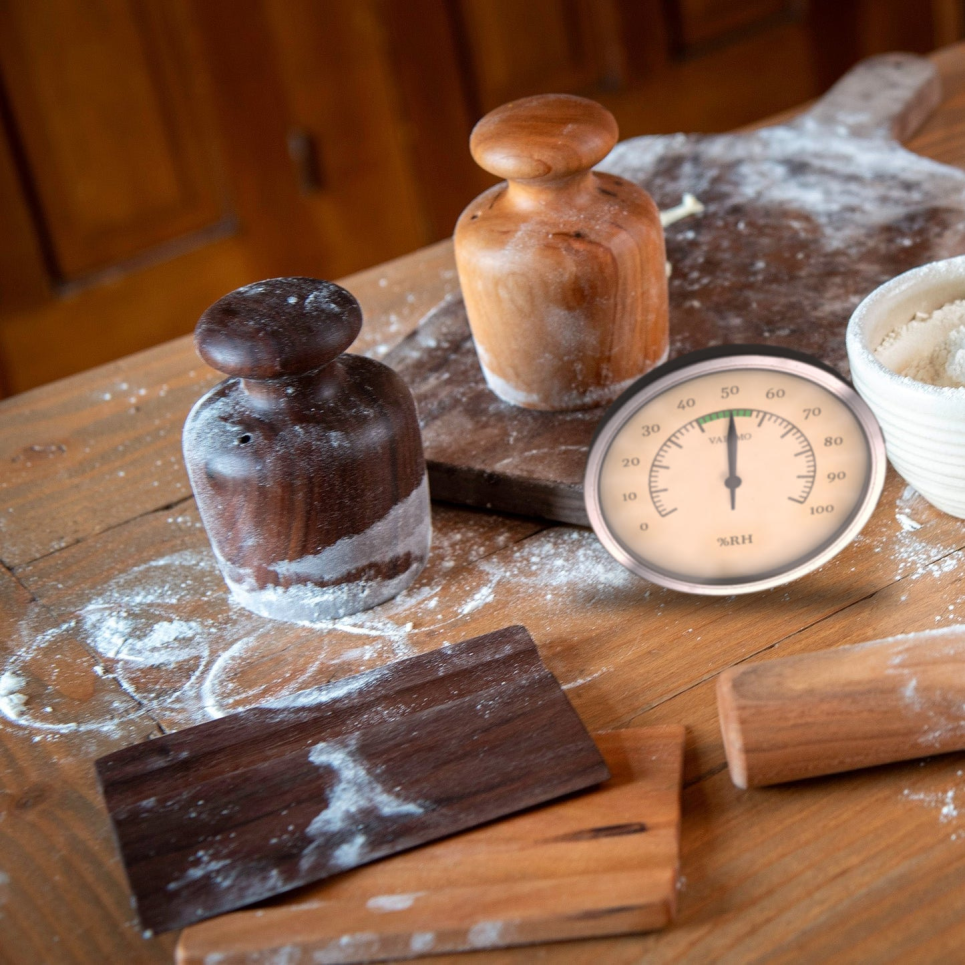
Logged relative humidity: 50; %
